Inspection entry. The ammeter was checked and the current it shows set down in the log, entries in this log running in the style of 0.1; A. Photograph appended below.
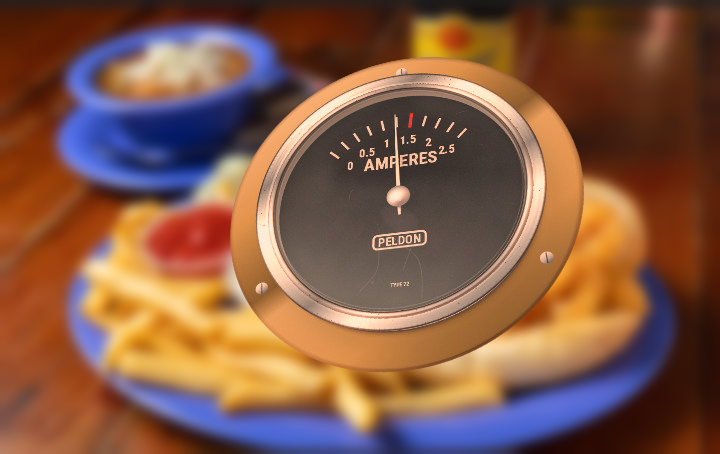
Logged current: 1.25; A
